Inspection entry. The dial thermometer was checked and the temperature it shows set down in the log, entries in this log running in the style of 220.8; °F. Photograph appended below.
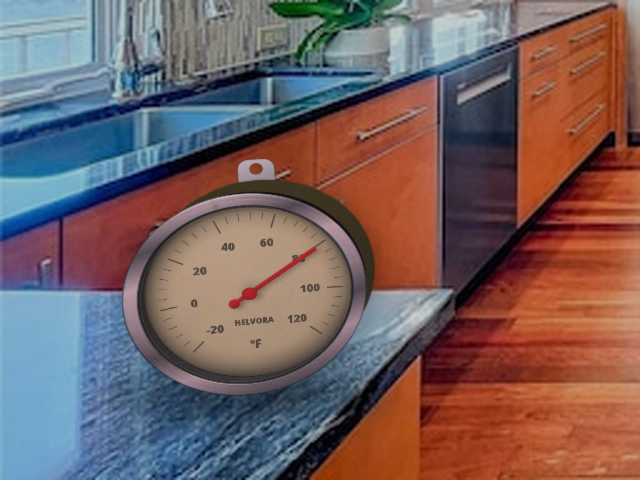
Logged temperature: 80; °F
